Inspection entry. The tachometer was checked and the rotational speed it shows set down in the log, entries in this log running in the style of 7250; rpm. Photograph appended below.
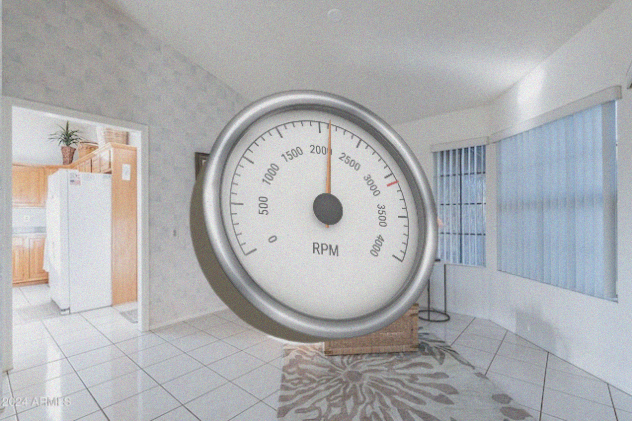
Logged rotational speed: 2100; rpm
